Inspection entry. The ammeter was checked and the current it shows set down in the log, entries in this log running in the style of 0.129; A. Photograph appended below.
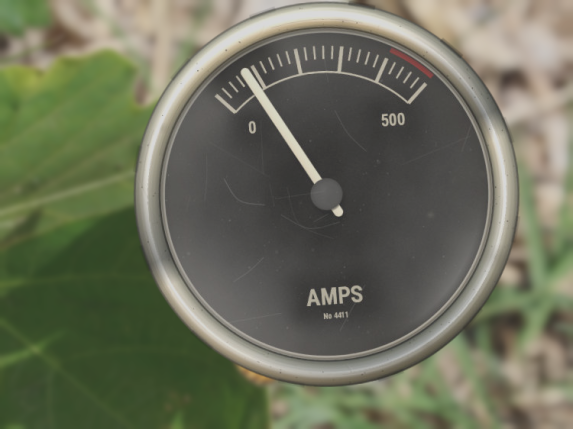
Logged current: 80; A
